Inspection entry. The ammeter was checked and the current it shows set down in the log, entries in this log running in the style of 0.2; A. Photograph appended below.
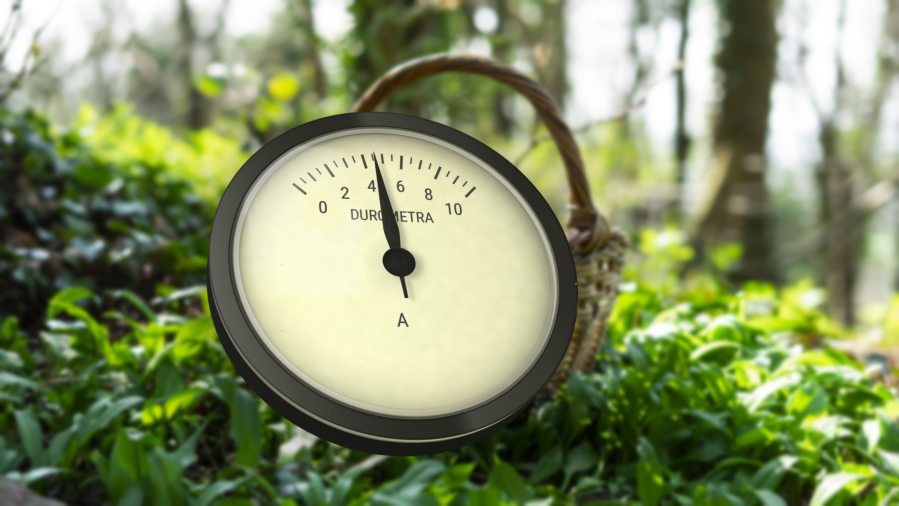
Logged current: 4.5; A
